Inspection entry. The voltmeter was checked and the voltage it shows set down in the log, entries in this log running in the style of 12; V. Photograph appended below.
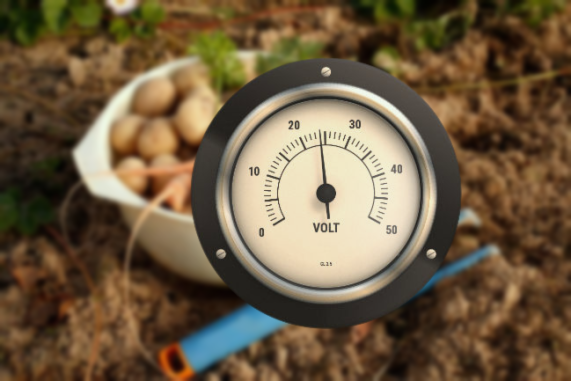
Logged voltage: 24; V
